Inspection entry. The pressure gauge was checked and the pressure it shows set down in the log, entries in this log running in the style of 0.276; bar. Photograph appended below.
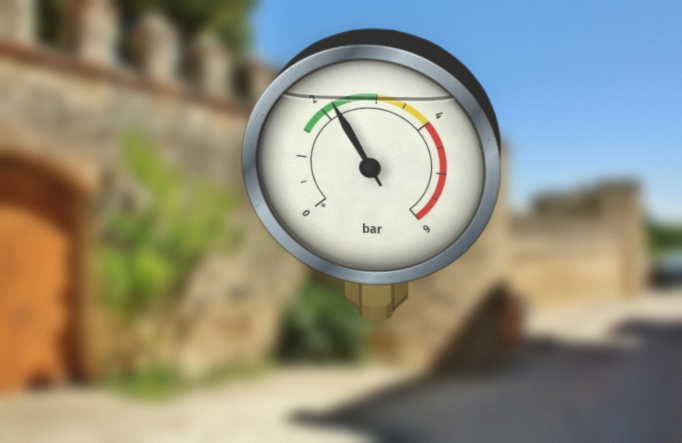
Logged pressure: 2.25; bar
